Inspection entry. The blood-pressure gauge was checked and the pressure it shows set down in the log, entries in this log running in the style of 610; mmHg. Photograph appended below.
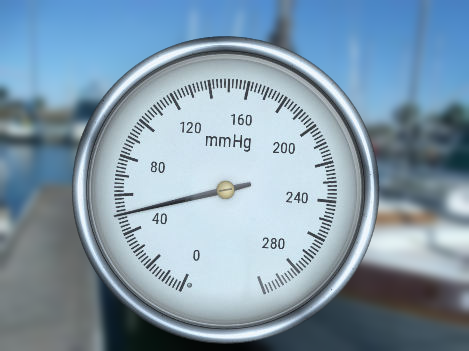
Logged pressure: 50; mmHg
